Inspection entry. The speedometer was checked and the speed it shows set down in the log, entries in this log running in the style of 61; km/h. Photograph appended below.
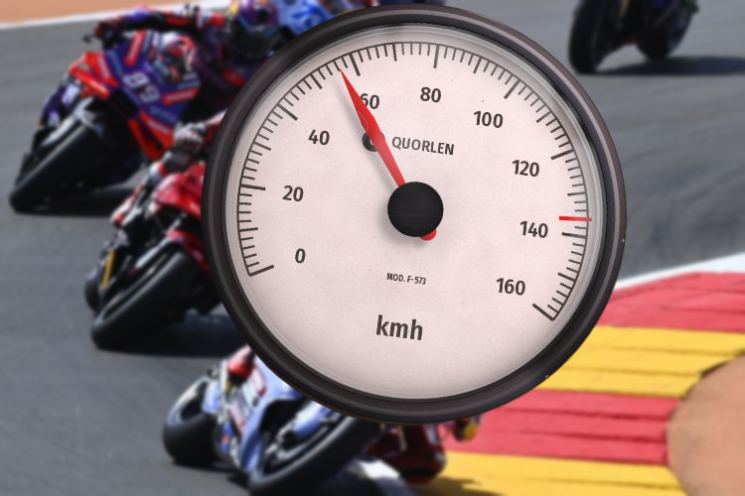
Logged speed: 56; km/h
